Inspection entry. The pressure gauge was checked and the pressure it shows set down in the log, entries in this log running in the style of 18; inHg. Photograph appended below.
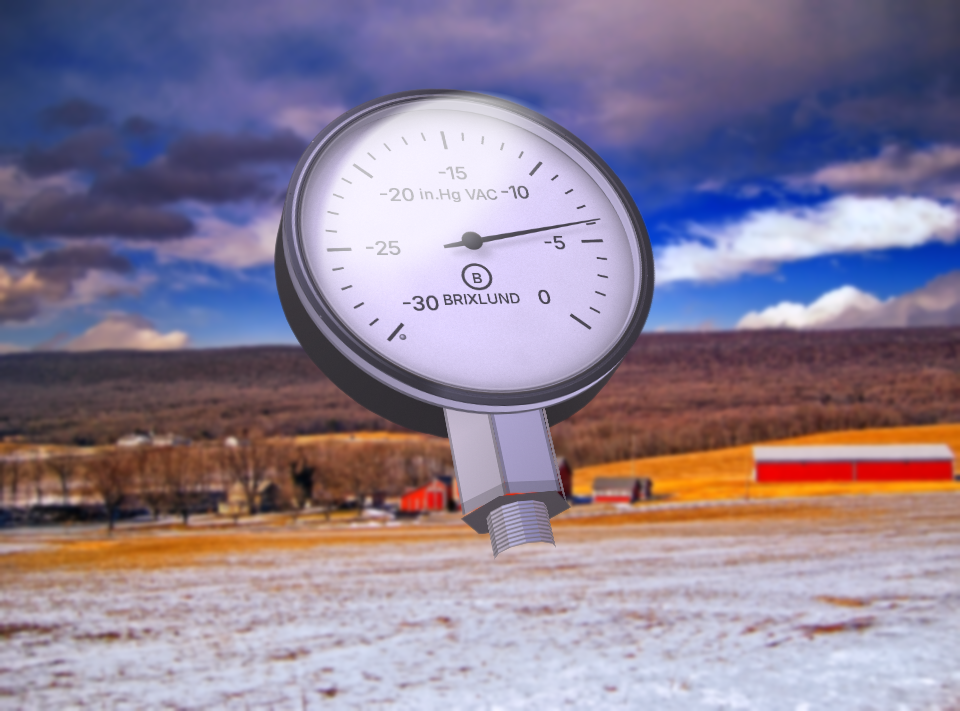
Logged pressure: -6; inHg
